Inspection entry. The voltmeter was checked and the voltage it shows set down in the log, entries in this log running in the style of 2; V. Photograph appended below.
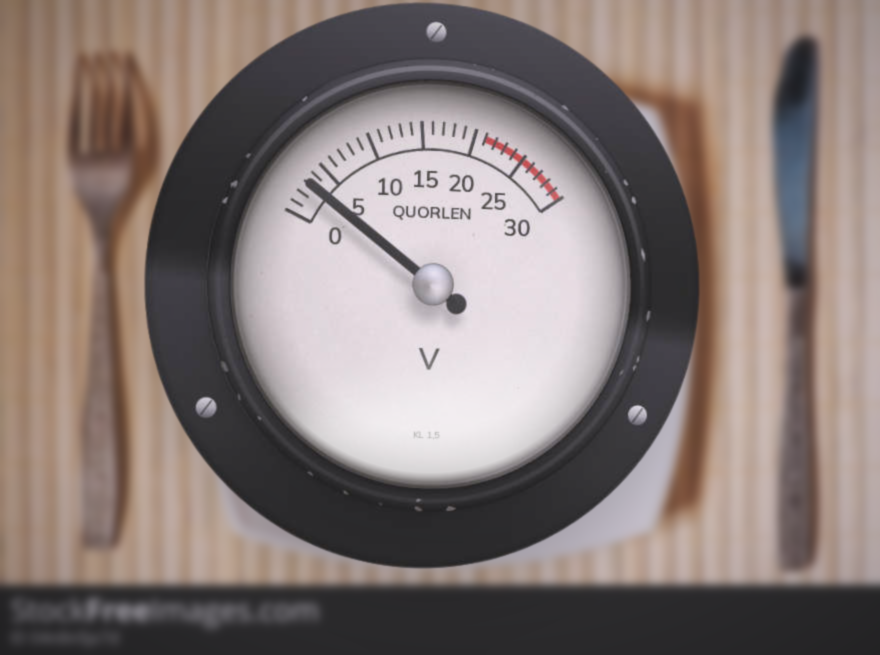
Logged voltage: 3; V
